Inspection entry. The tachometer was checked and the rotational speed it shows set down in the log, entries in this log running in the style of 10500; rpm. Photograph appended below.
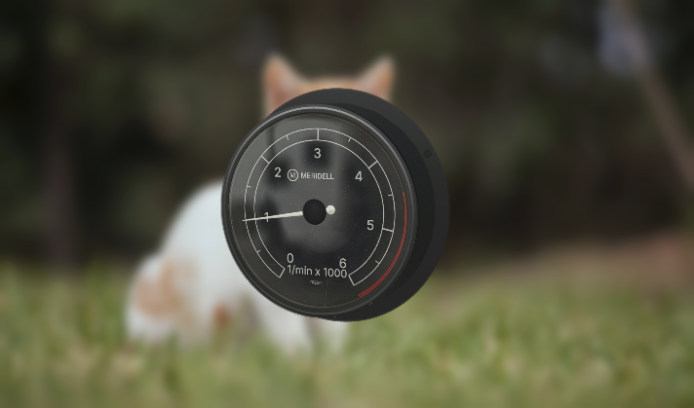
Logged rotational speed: 1000; rpm
